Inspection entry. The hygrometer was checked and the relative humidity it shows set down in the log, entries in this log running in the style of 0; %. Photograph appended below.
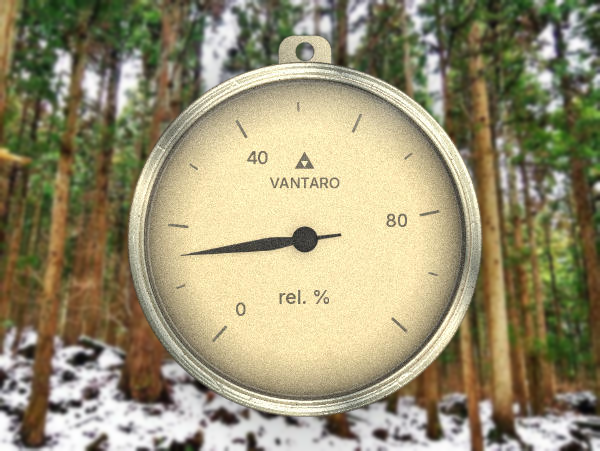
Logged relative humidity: 15; %
